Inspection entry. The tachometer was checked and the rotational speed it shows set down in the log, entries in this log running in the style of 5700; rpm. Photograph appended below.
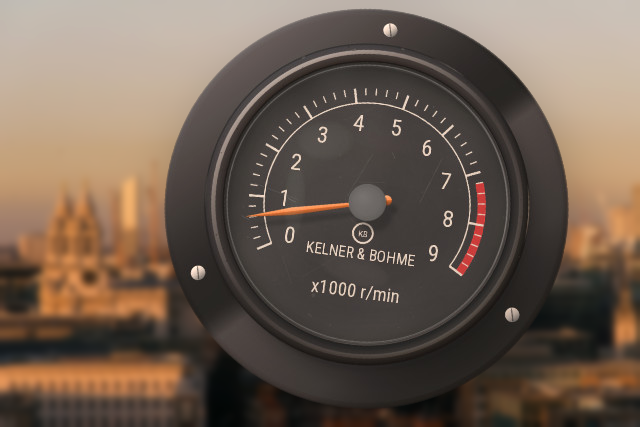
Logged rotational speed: 600; rpm
